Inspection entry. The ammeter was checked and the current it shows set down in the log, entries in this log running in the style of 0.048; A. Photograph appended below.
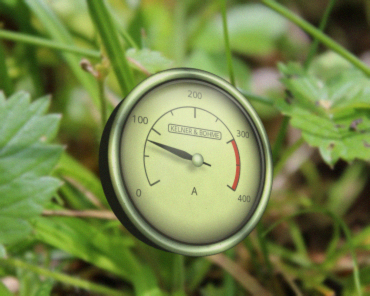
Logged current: 75; A
